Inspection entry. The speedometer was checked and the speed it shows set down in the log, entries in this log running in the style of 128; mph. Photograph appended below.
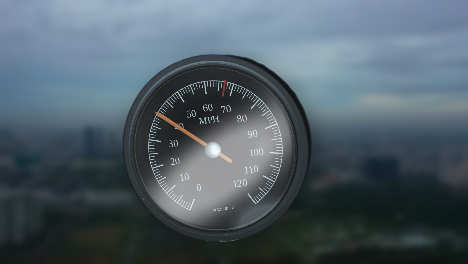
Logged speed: 40; mph
